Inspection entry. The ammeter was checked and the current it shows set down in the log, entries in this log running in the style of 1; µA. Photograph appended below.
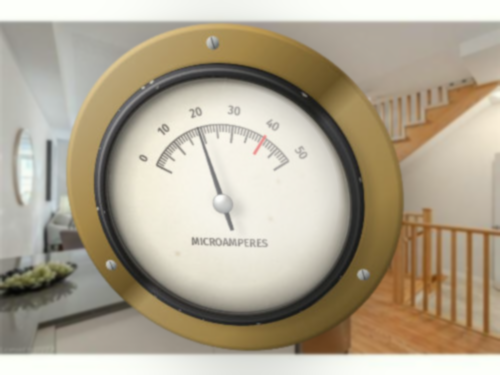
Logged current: 20; µA
